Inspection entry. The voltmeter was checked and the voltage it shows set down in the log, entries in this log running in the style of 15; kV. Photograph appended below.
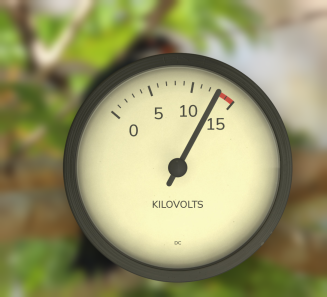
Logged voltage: 13; kV
